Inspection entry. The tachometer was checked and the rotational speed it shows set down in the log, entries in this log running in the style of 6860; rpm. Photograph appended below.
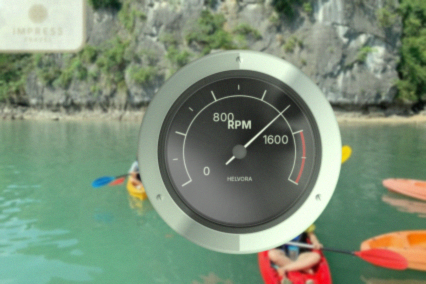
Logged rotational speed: 1400; rpm
